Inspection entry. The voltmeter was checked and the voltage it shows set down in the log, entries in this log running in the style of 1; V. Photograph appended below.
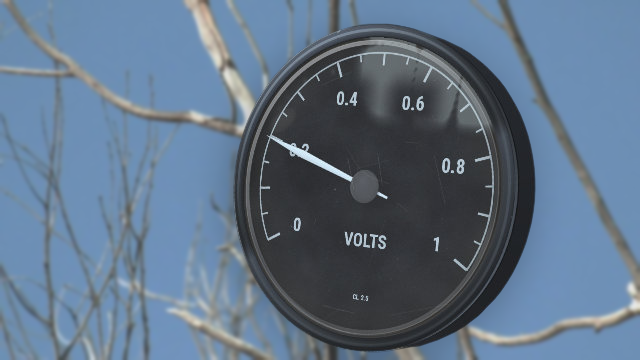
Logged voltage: 0.2; V
